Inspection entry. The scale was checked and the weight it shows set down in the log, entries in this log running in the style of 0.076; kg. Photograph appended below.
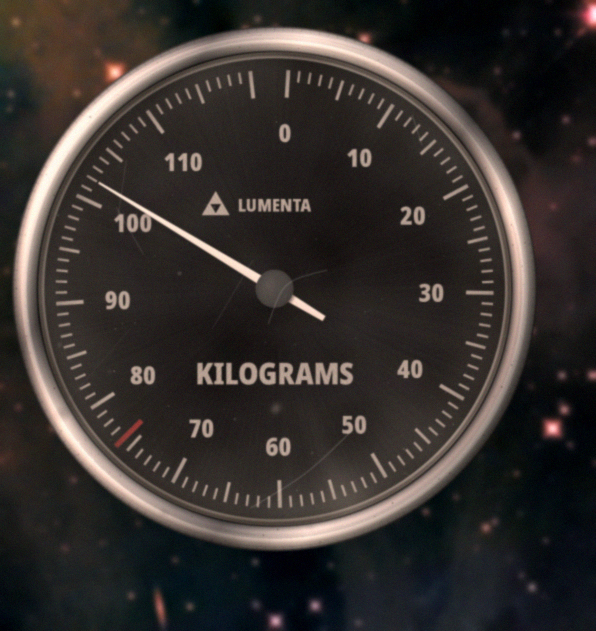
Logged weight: 102; kg
